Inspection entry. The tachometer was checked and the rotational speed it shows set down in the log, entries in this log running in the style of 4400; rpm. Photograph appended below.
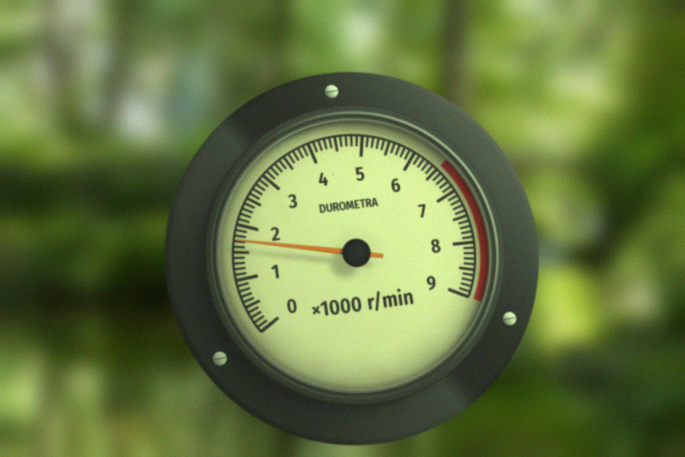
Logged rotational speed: 1700; rpm
